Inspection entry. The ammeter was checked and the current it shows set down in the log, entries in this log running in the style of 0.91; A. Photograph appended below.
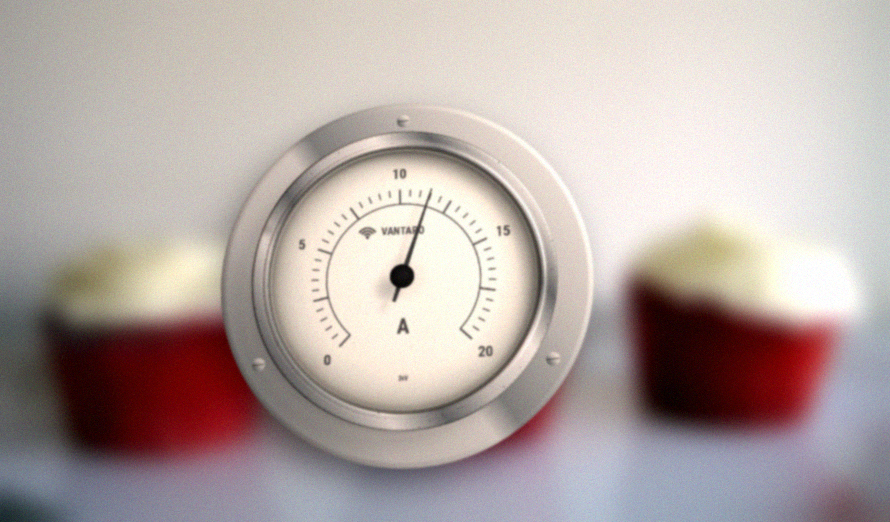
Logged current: 11.5; A
